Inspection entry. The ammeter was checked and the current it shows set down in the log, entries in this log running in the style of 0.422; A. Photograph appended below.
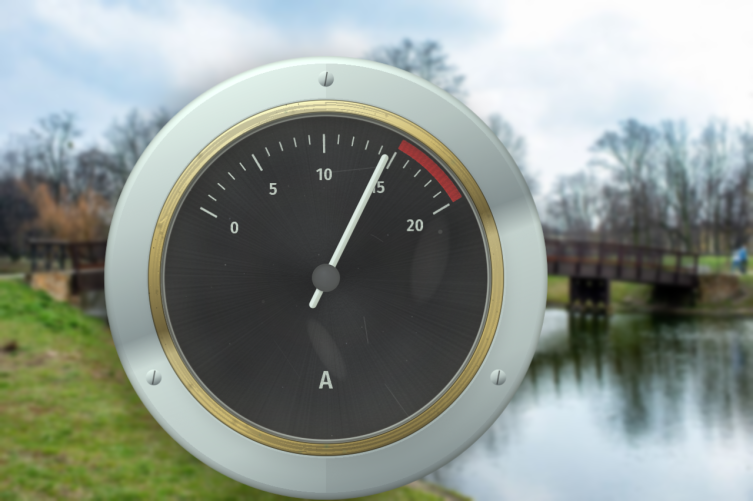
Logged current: 14.5; A
